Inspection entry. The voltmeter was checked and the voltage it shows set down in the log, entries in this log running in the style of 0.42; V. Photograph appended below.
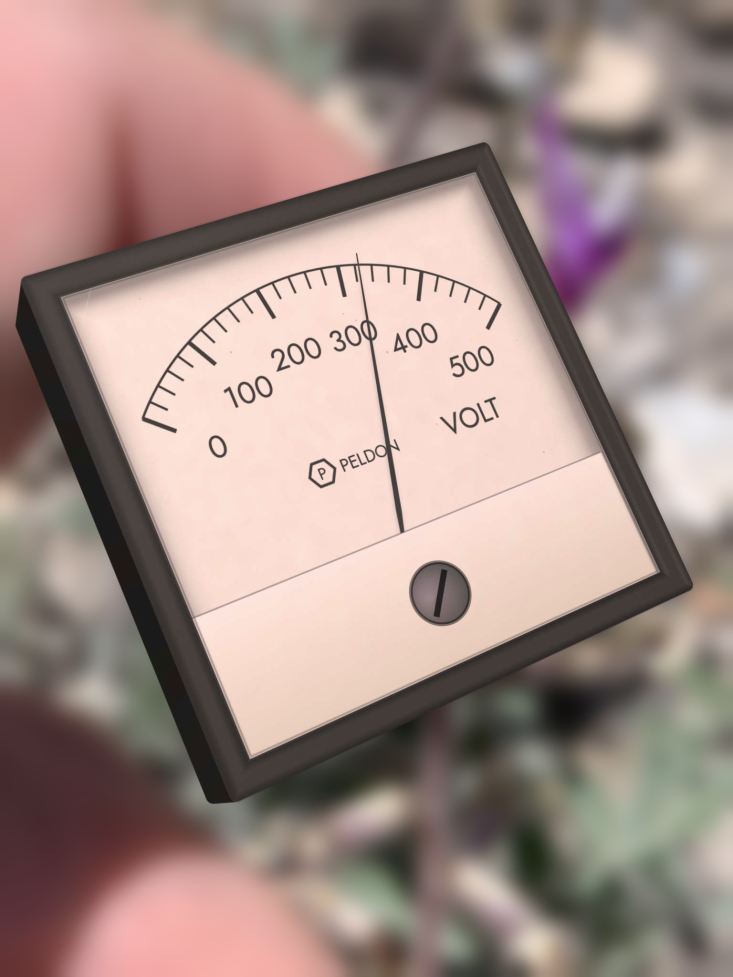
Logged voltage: 320; V
